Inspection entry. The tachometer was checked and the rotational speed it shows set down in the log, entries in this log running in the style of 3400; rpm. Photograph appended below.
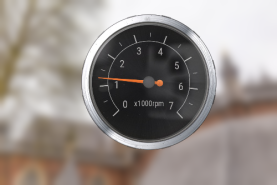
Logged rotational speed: 1250; rpm
